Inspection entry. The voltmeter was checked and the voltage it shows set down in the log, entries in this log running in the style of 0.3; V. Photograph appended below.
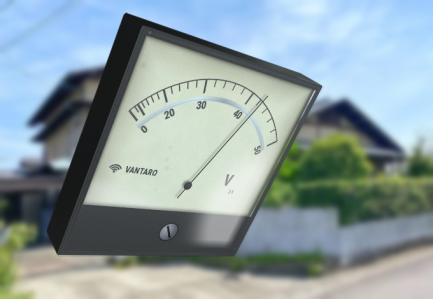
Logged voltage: 42; V
